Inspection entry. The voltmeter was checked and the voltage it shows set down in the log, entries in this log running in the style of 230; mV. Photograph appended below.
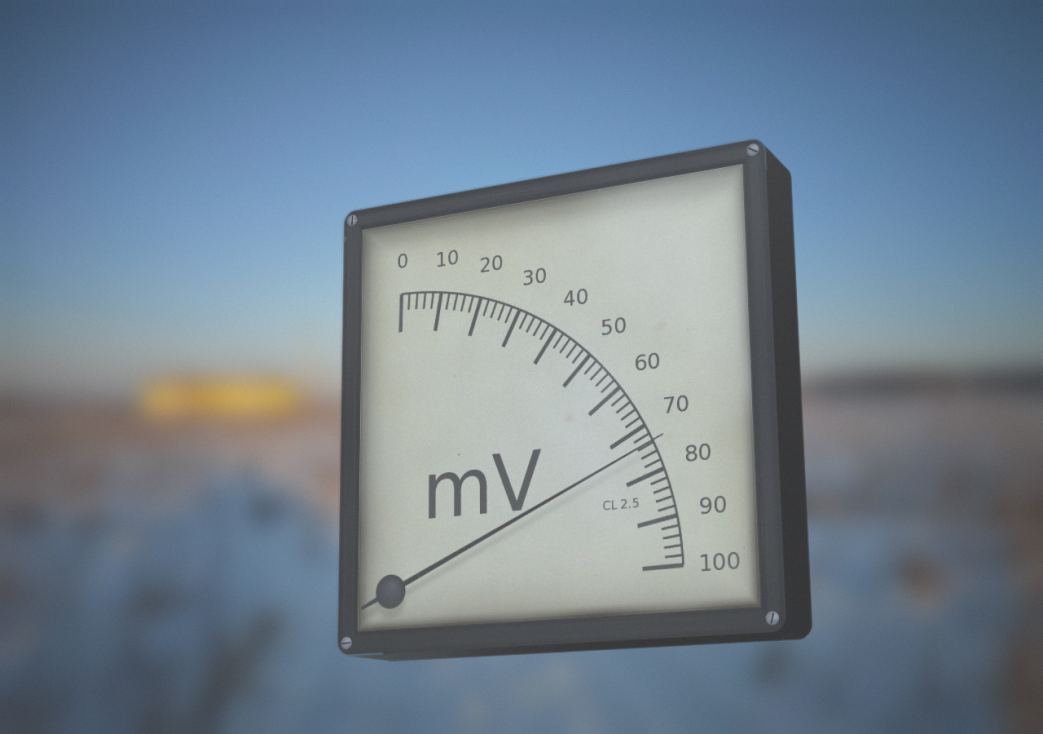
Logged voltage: 74; mV
